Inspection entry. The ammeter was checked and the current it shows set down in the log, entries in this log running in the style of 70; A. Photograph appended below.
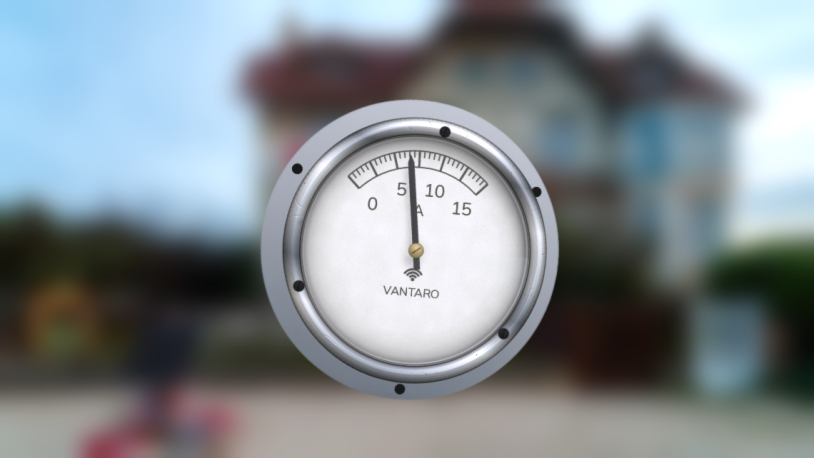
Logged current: 6.5; A
